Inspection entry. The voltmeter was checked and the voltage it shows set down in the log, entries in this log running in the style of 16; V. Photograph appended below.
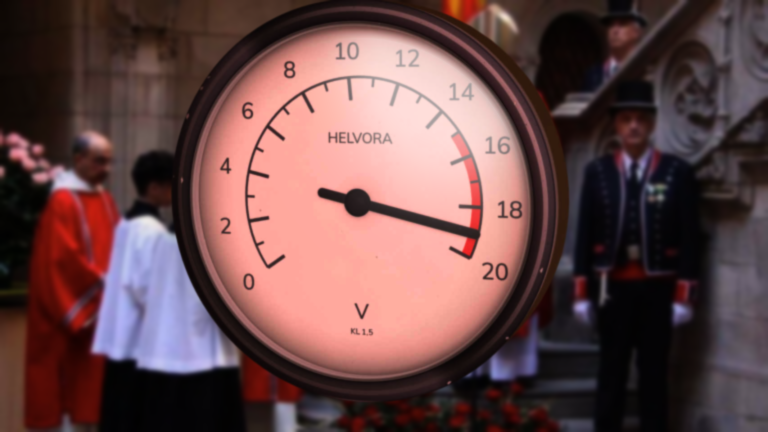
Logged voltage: 19; V
